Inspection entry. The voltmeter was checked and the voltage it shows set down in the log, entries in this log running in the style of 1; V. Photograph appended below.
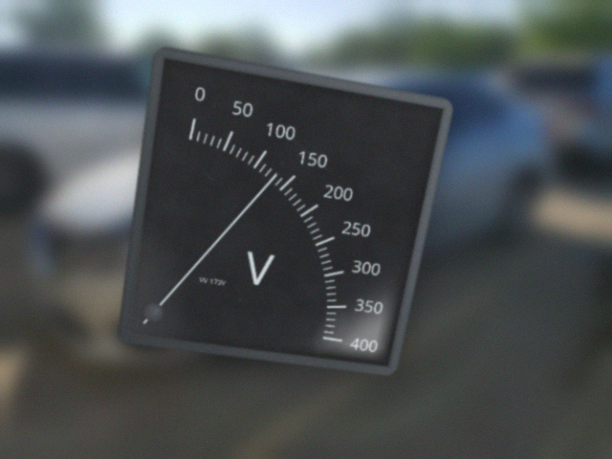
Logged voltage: 130; V
